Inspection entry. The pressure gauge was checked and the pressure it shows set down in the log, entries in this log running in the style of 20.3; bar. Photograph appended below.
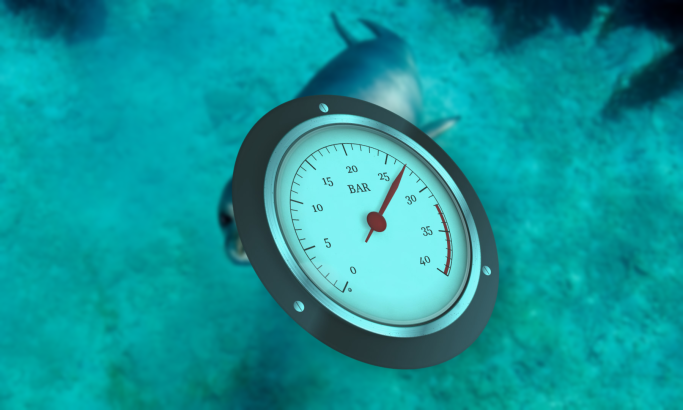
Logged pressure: 27; bar
